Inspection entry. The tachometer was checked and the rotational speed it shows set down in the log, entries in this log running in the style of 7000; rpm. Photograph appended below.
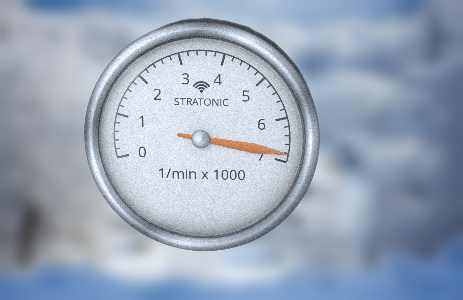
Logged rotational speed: 6800; rpm
